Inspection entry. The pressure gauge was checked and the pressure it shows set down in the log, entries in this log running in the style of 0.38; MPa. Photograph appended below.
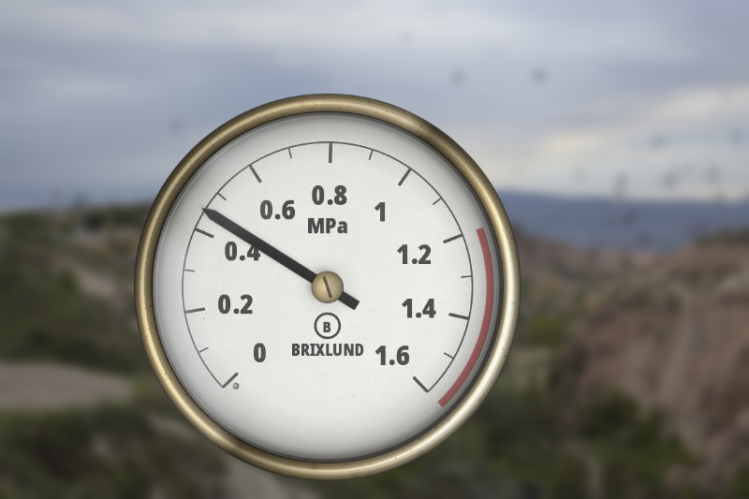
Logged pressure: 0.45; MPa
